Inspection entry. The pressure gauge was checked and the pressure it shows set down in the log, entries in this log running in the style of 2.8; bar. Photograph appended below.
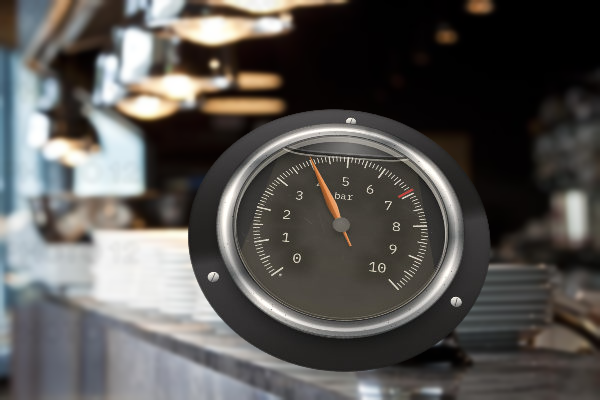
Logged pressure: 4; bar
